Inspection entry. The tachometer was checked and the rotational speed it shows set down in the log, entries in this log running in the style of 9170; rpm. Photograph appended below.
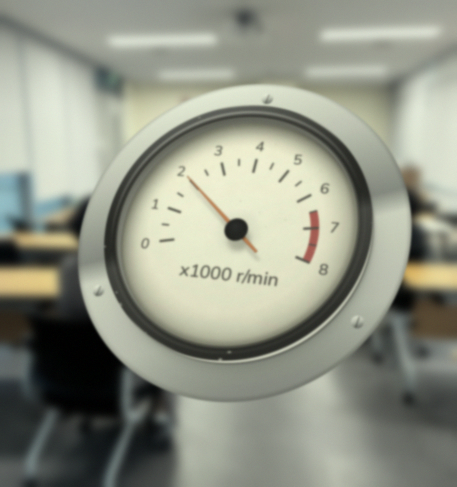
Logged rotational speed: 2000; rpm
